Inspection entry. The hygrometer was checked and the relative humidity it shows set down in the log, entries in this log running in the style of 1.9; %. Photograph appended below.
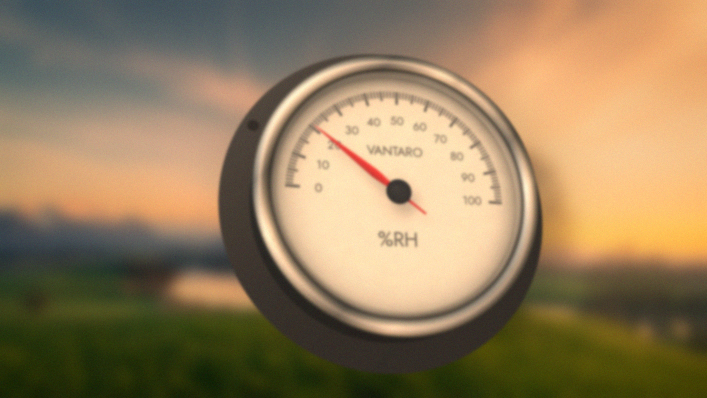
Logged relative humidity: 20; %
